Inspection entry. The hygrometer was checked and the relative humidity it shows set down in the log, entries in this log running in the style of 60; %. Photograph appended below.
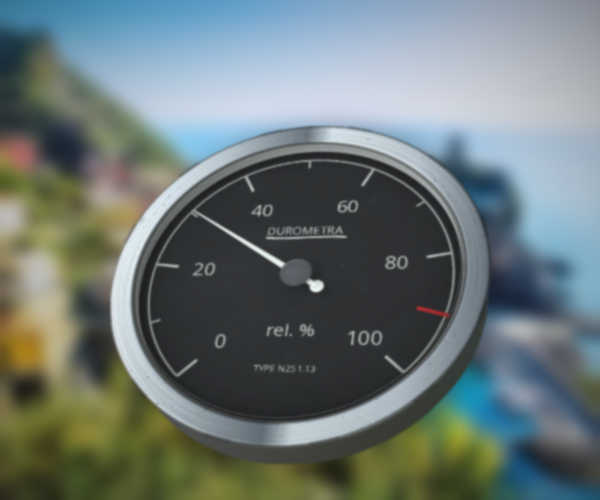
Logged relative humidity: 30; %
